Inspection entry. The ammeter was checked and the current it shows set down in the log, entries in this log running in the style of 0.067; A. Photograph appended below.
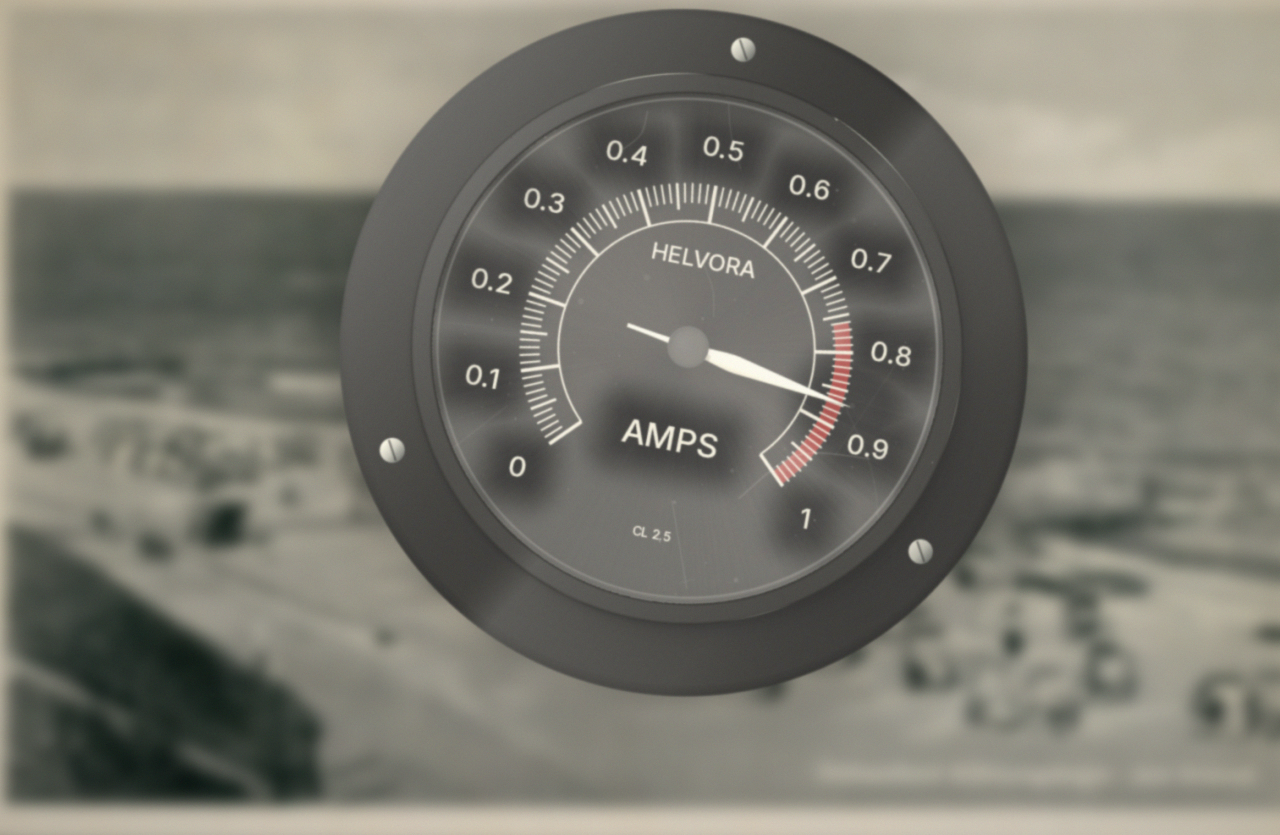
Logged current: 0.87; A
